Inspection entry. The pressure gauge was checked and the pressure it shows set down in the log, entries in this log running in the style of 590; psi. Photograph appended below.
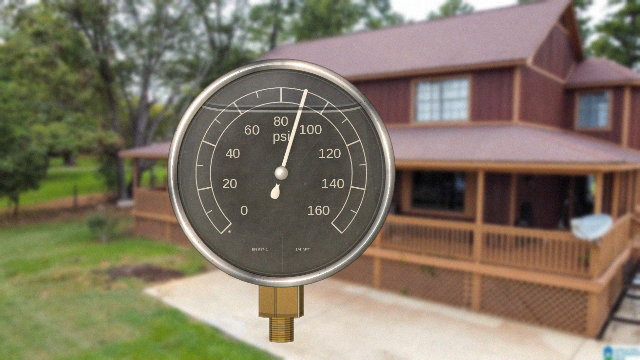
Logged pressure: 90; psi
